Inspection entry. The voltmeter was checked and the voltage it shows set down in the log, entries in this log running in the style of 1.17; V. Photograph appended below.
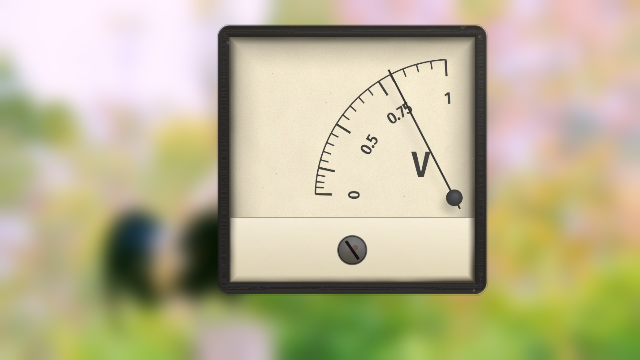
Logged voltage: 0.8; V
